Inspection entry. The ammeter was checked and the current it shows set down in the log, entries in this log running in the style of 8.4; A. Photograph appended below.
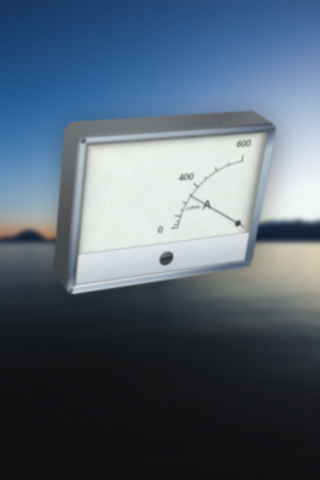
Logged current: 350; A
